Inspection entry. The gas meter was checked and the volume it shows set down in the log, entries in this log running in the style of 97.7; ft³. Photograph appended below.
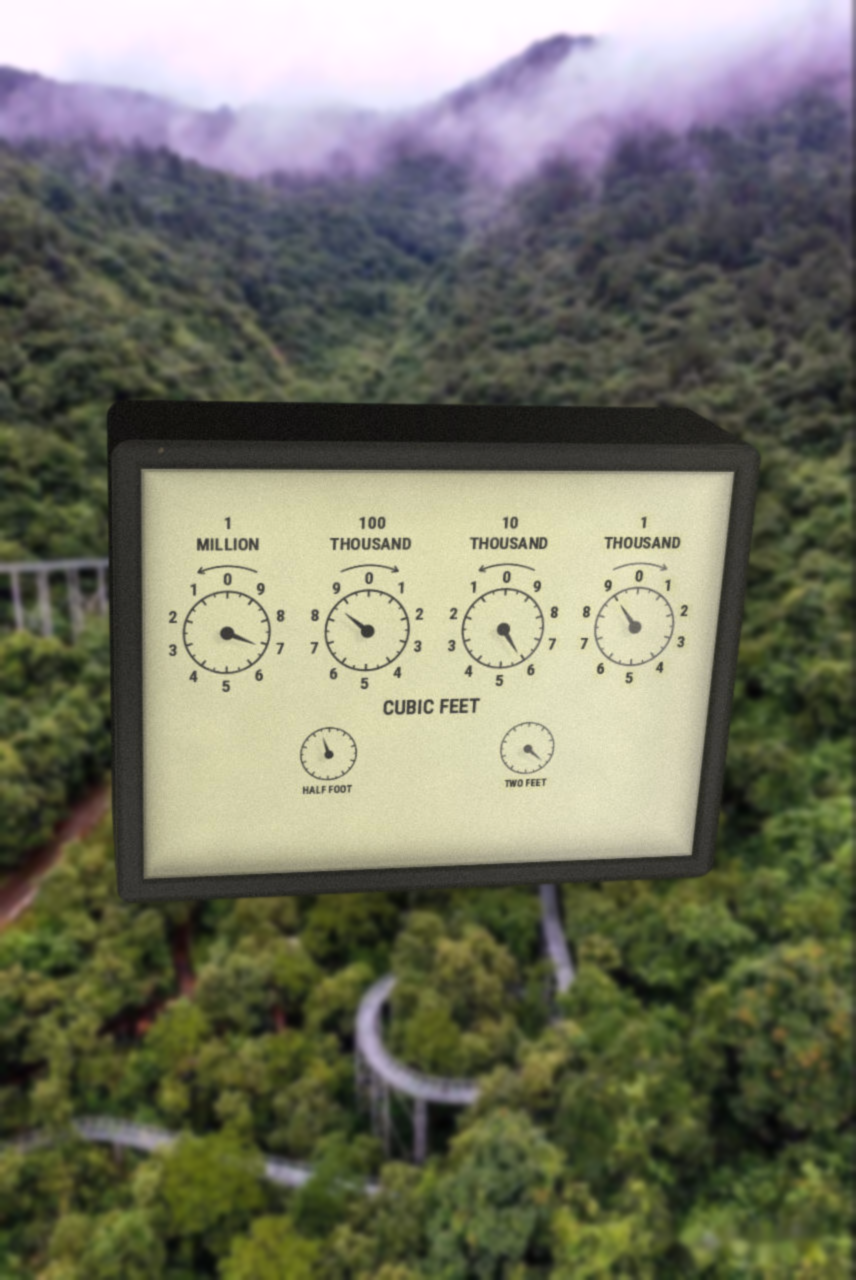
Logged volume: 685900; ft³
